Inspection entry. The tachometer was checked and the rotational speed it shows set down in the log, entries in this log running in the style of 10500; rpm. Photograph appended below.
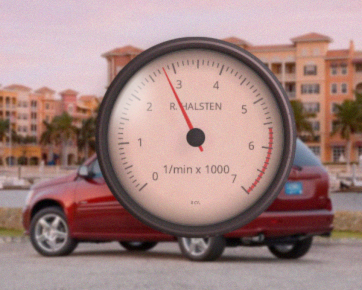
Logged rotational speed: 2800; rpm
